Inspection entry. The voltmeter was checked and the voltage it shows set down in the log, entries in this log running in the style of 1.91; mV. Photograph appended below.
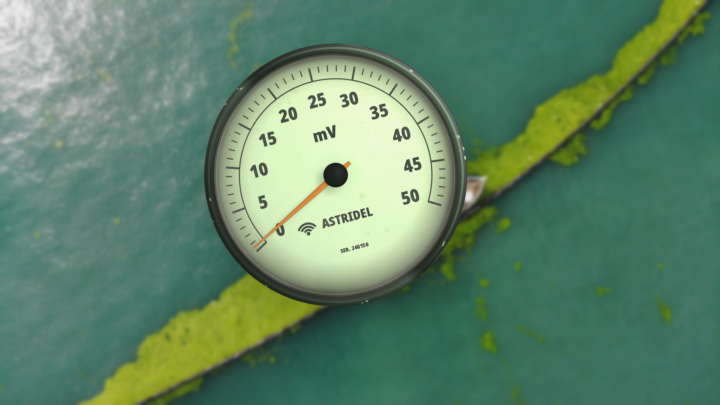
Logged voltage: 0.5; mV
